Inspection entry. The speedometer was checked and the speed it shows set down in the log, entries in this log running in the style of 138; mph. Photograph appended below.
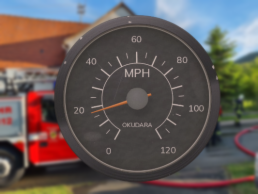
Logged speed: 17.5; mph
